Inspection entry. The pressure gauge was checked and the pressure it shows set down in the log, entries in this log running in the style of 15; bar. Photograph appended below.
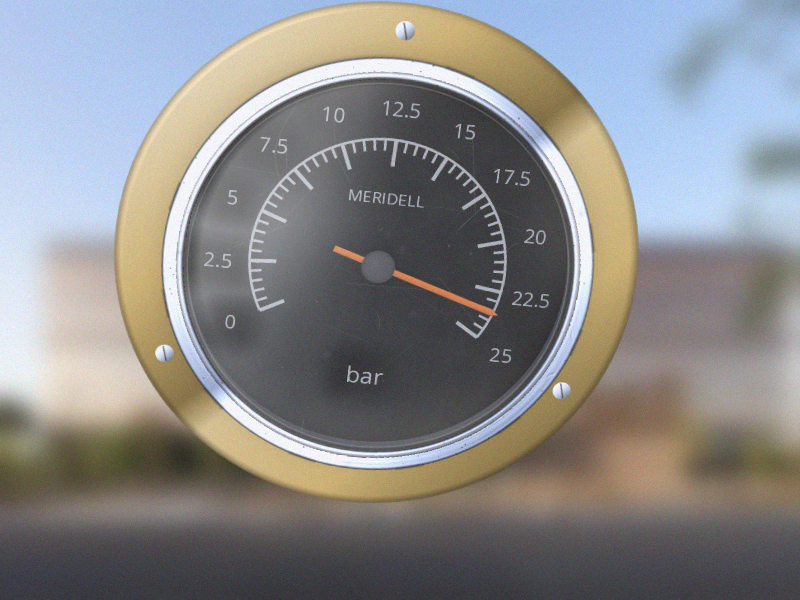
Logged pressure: 23.5; bar
